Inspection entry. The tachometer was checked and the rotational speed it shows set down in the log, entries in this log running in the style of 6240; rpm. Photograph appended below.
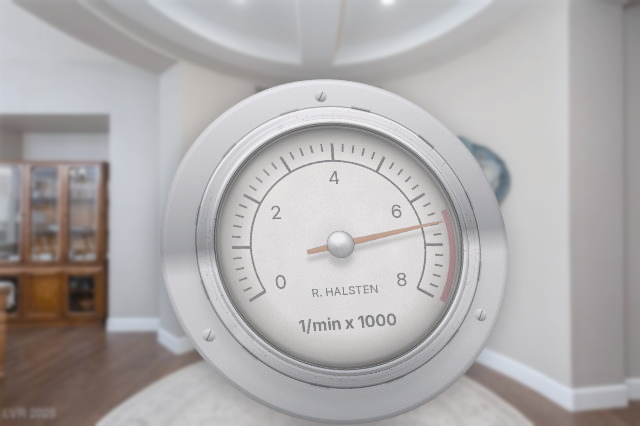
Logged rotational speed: 6600; rpm
